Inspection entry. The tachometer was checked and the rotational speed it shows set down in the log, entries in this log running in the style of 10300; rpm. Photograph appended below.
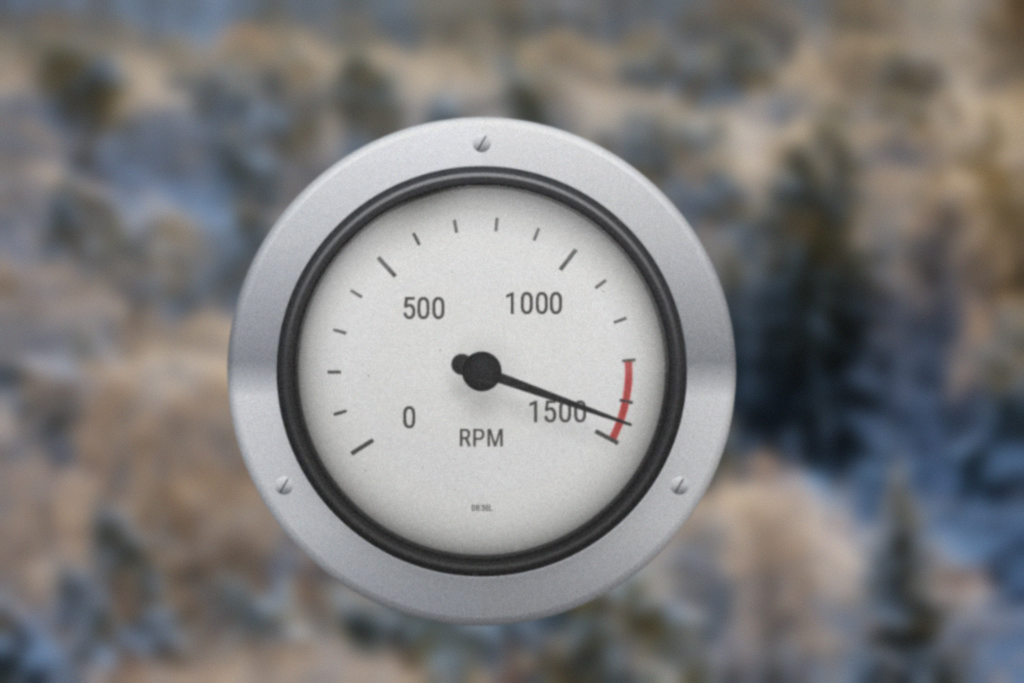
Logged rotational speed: 1450; rpm
